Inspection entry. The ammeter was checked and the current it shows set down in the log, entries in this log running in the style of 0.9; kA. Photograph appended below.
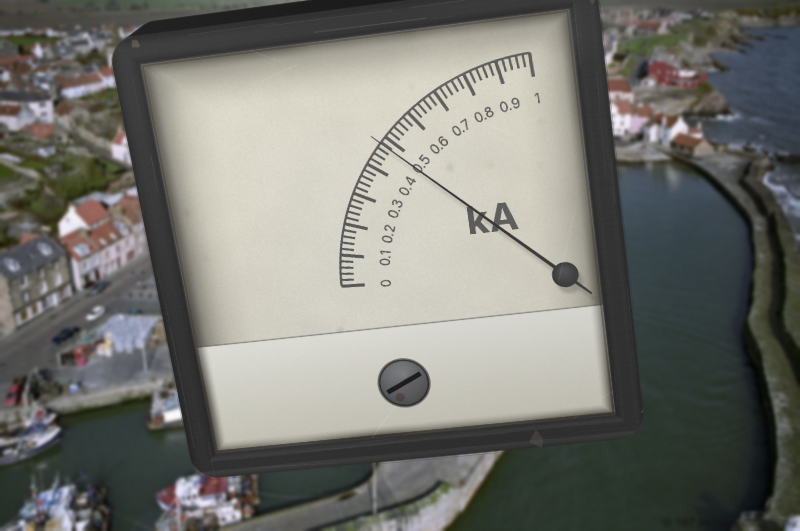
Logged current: 0.48; kA
